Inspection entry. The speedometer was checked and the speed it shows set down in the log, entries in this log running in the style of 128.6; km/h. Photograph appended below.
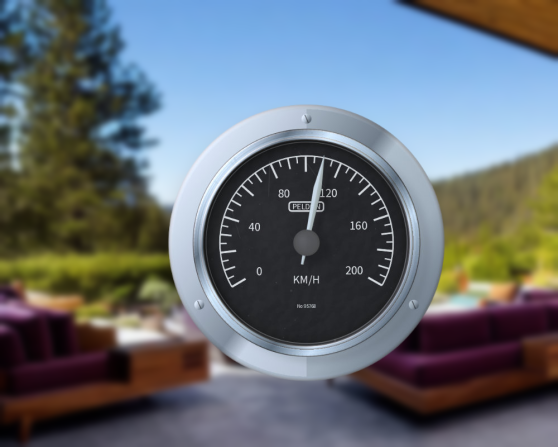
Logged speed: 110; km/h
